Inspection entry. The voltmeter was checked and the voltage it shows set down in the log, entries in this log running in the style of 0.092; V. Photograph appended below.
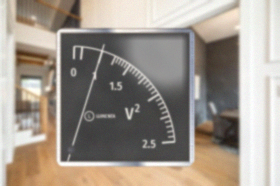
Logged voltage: 1; V
